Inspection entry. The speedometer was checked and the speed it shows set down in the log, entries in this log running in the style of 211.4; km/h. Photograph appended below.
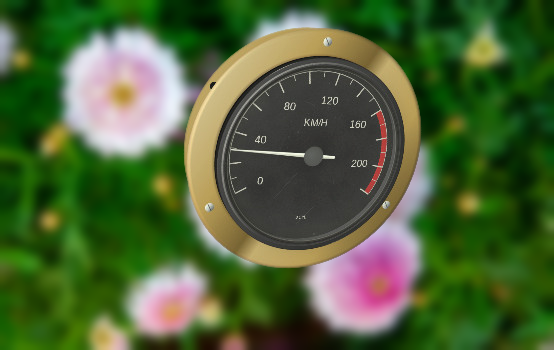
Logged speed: 30; km/h
